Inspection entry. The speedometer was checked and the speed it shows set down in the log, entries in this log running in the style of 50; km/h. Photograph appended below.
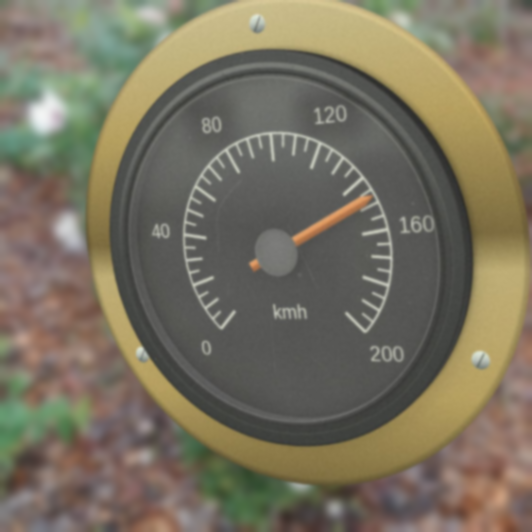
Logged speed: 147.5; km/h
